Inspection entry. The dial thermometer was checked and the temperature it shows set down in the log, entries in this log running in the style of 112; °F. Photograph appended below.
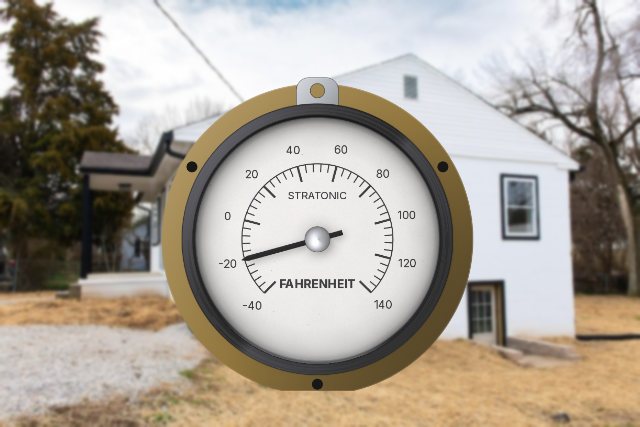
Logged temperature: -20; °F
